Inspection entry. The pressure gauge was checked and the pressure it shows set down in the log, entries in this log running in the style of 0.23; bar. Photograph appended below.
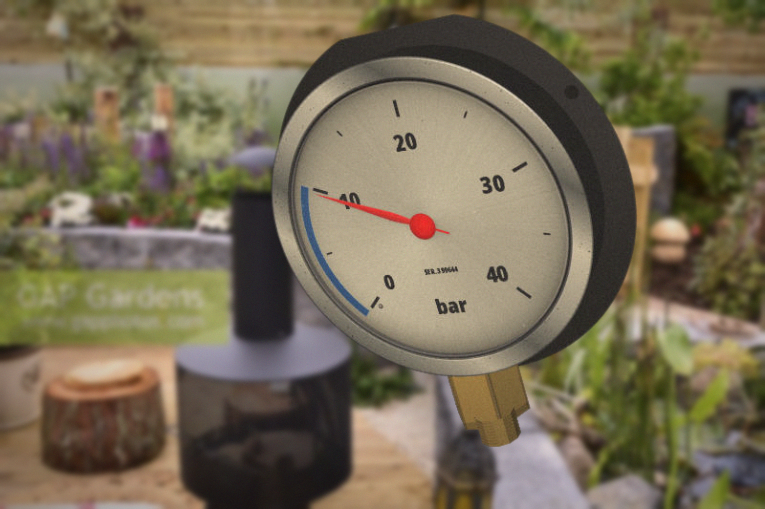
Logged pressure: 10; bar
